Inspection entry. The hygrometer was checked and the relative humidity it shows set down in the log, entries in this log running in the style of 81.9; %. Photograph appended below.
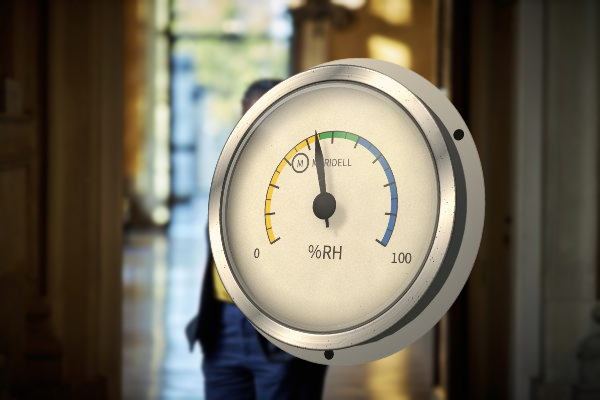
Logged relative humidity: 45; %
